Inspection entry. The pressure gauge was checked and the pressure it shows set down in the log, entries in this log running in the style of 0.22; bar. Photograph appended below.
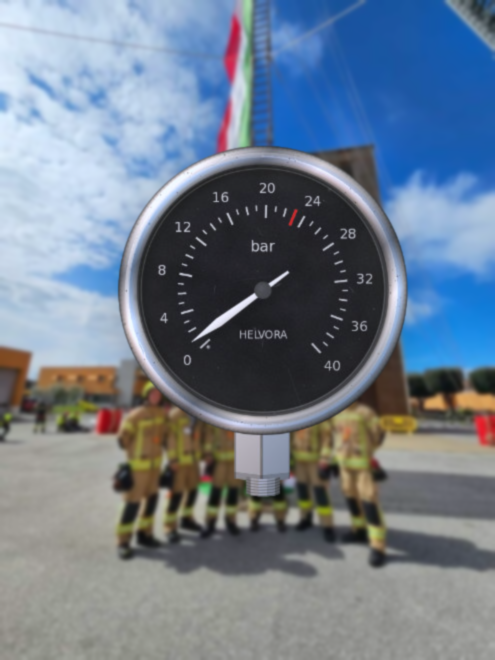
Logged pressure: 1; bar
